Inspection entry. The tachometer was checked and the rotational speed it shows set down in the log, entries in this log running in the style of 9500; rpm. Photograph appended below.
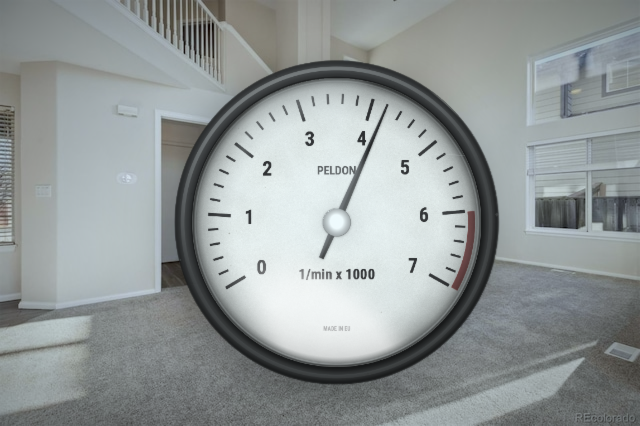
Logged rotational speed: 4200; rpm
